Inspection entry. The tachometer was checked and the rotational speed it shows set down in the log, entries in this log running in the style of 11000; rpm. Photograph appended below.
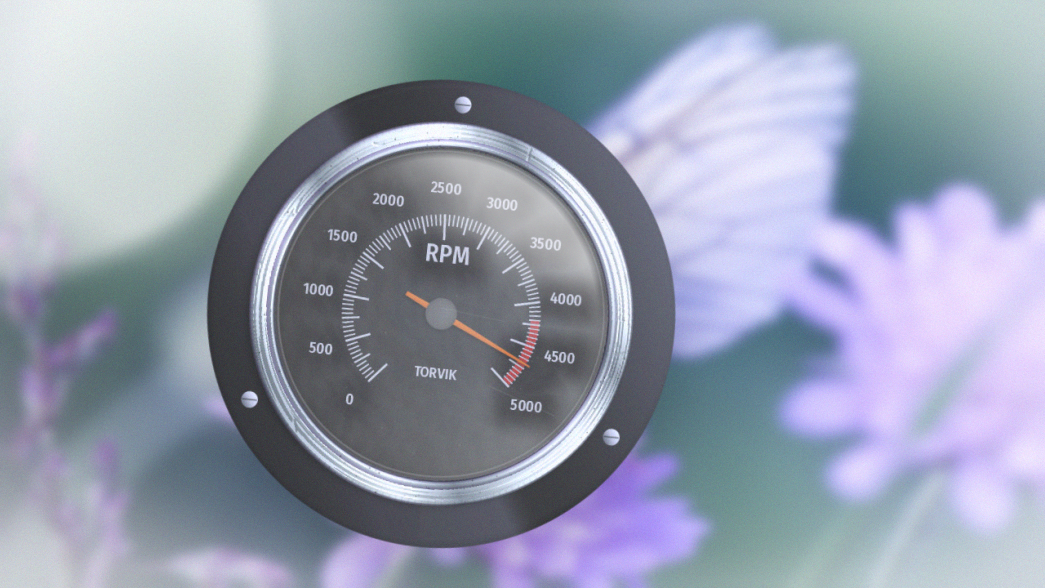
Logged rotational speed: 4700; rpm
